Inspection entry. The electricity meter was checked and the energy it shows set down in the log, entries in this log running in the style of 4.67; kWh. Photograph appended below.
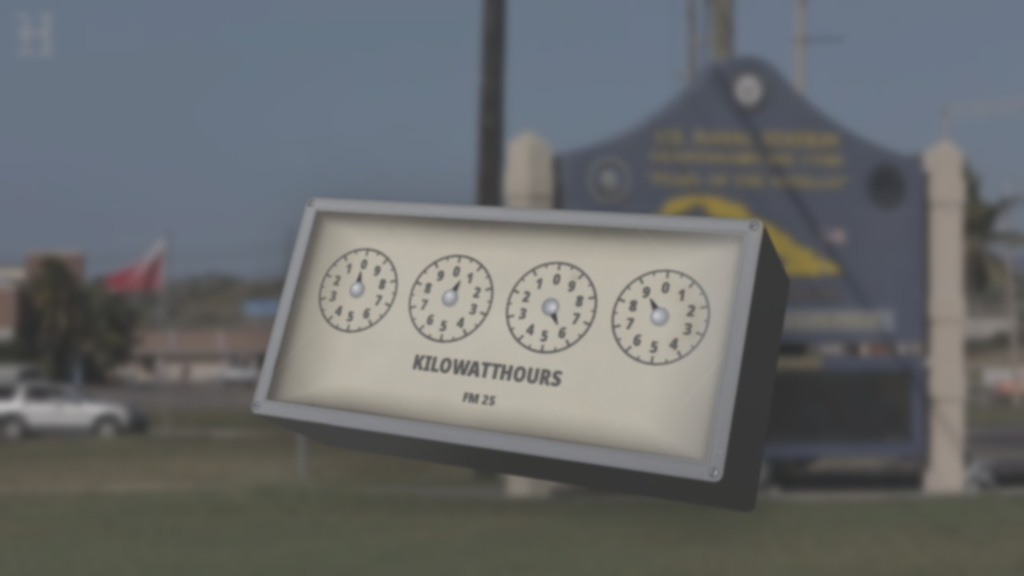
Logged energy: 59; kWh
